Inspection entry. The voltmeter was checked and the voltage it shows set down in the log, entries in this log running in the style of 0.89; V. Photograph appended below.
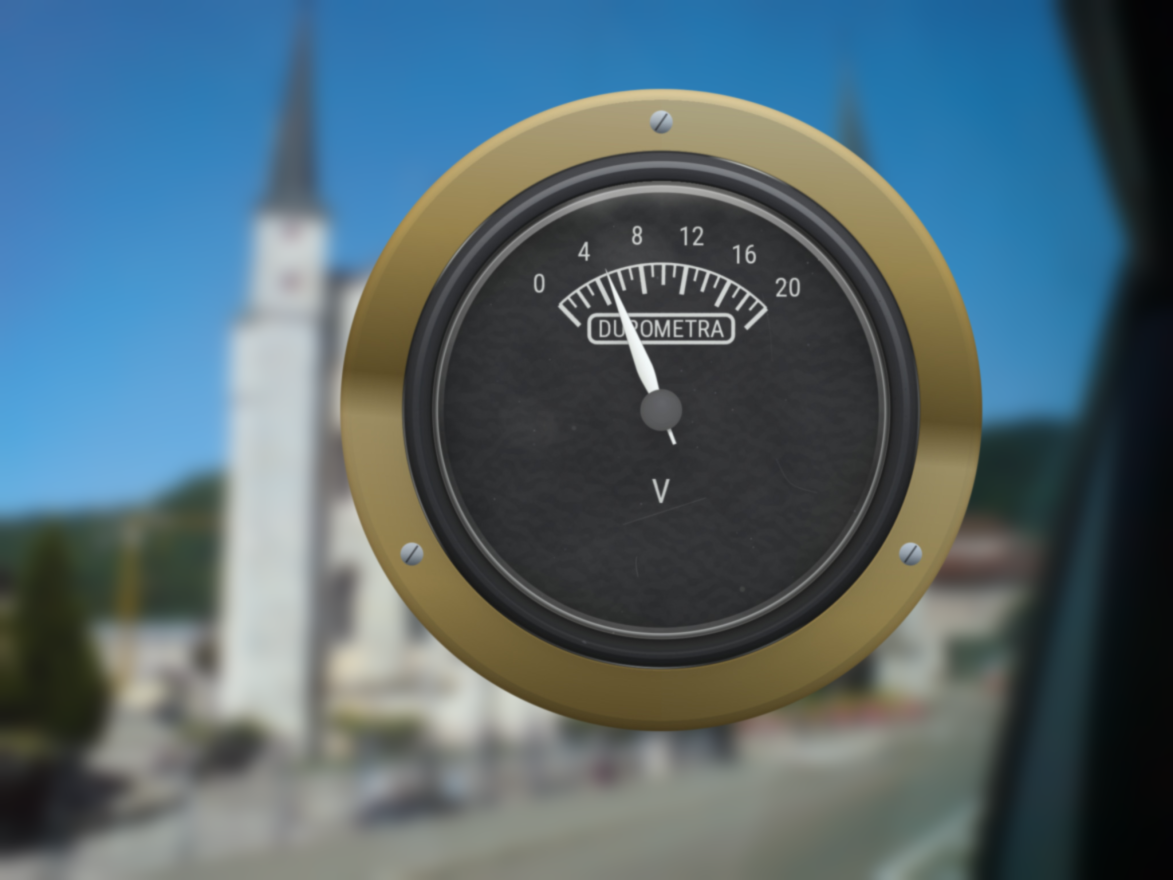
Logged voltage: 5; V
